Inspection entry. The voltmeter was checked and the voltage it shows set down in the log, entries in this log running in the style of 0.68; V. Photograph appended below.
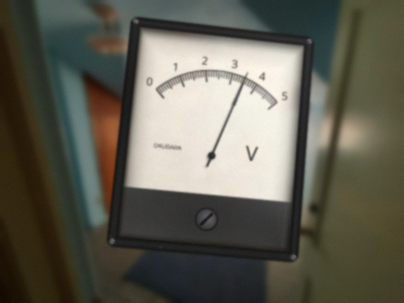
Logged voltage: 3.5; V
